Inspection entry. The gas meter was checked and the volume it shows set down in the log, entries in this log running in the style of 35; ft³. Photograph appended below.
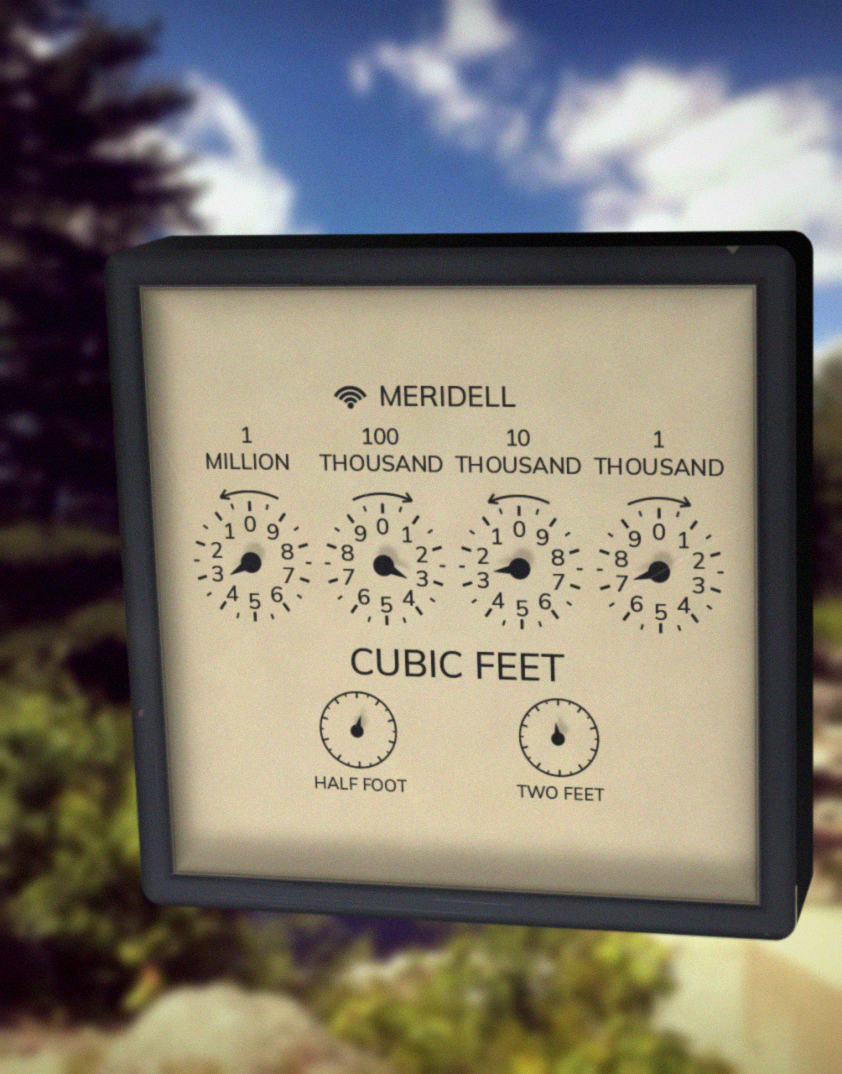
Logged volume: 332700; ft³
